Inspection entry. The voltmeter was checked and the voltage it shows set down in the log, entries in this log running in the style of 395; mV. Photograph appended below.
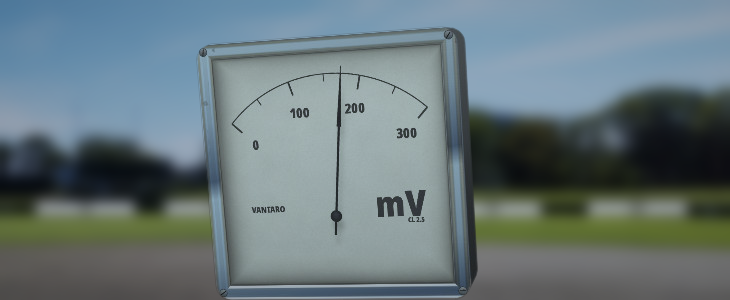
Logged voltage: 175; mV
